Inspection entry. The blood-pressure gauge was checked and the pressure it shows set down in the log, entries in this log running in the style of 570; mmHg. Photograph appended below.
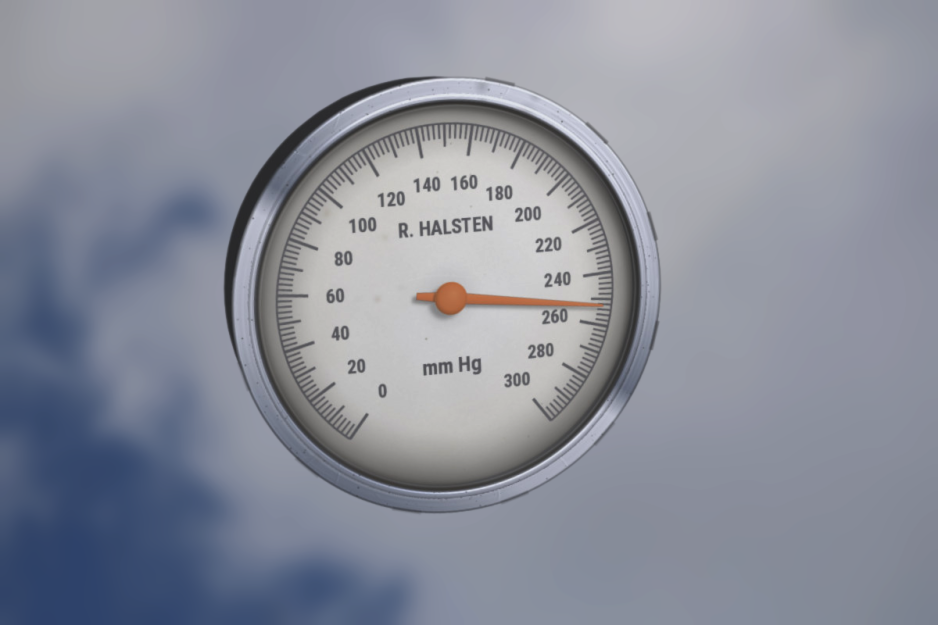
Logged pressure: 252; mmHg
